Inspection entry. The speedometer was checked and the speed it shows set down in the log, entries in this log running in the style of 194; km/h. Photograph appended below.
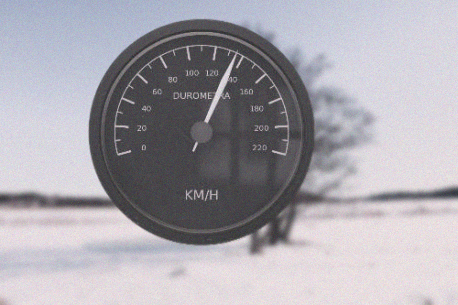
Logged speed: 135; km/h
